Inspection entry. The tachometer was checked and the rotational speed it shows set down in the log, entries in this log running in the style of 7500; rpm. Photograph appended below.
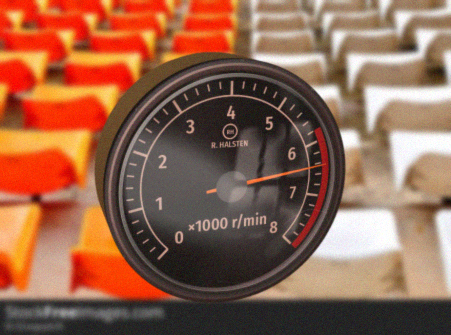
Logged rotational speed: 6400; rpm
